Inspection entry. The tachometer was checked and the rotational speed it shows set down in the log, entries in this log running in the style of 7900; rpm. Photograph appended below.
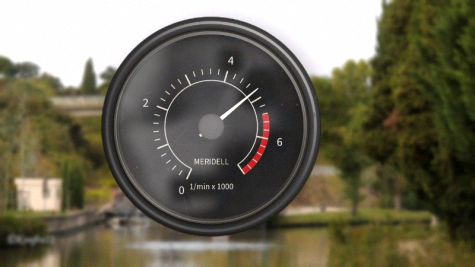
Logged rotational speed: 4800; rpm
